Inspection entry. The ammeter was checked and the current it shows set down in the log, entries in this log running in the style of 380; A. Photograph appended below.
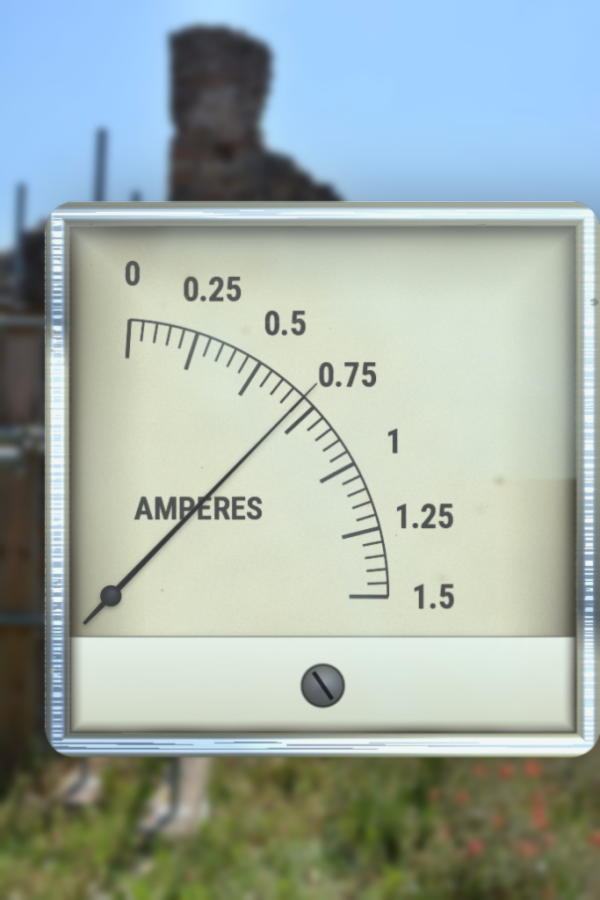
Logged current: 0.7; A
